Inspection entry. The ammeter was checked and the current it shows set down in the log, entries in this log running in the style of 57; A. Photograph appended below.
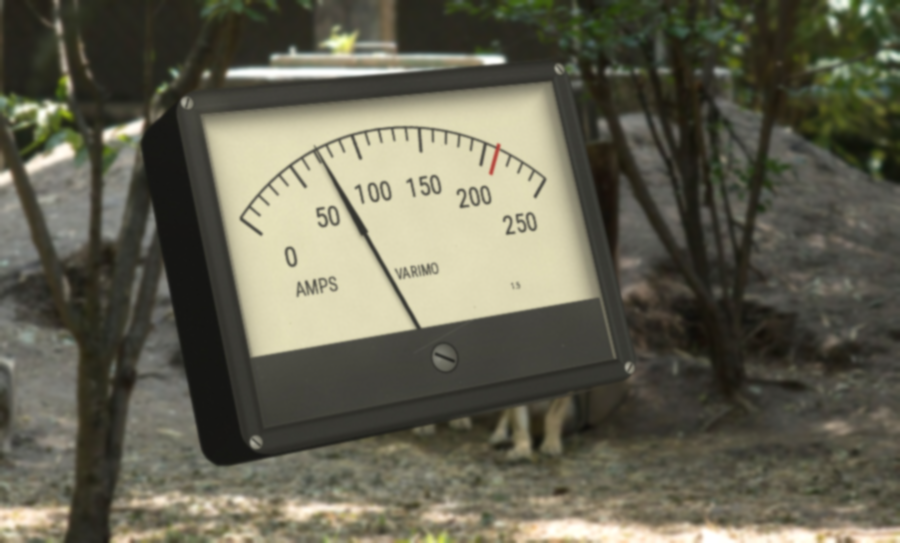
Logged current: 70; A
